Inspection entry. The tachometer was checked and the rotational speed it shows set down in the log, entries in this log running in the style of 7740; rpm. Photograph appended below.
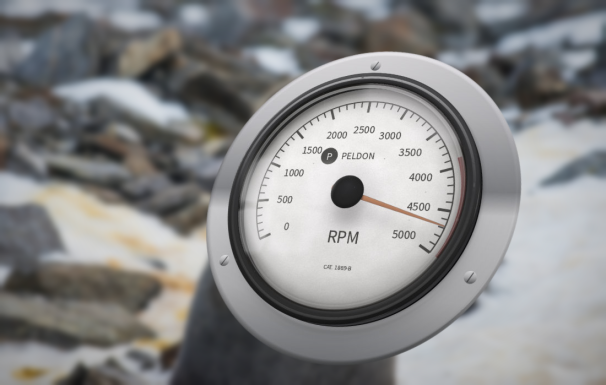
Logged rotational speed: 4700; rpm
